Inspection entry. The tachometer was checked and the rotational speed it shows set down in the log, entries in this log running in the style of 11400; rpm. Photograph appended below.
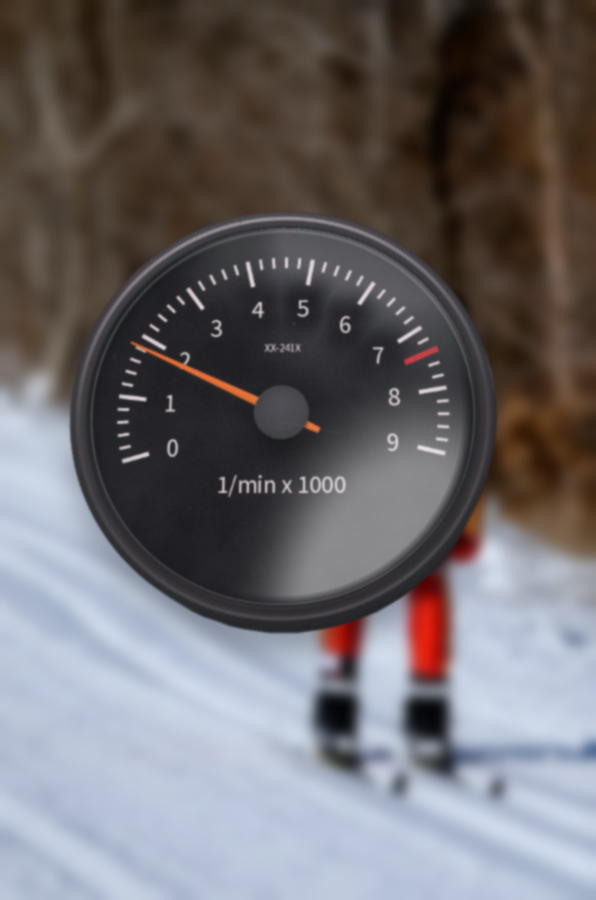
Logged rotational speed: 1800; rpm
